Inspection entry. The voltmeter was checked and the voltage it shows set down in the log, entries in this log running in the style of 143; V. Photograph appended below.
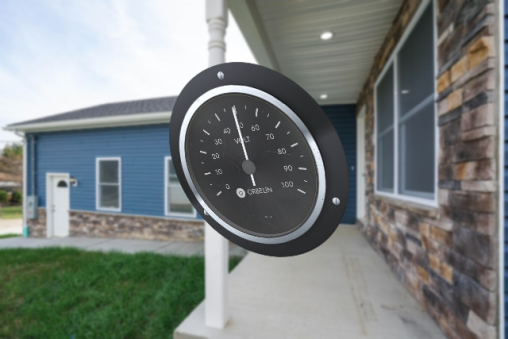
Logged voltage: 50; V
